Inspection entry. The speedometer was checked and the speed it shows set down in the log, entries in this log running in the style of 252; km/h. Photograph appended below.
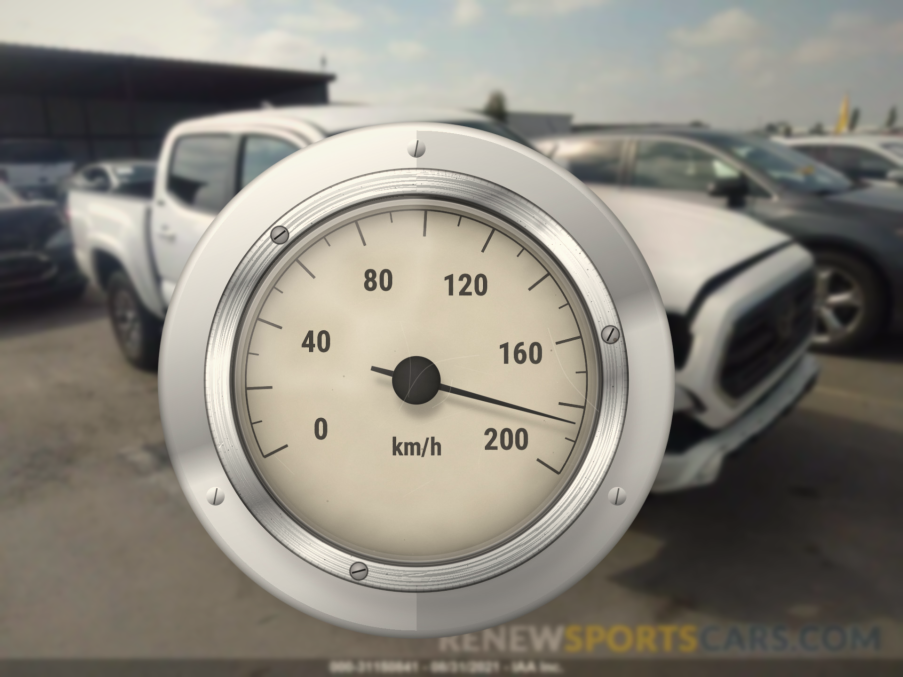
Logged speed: 185; km/h
